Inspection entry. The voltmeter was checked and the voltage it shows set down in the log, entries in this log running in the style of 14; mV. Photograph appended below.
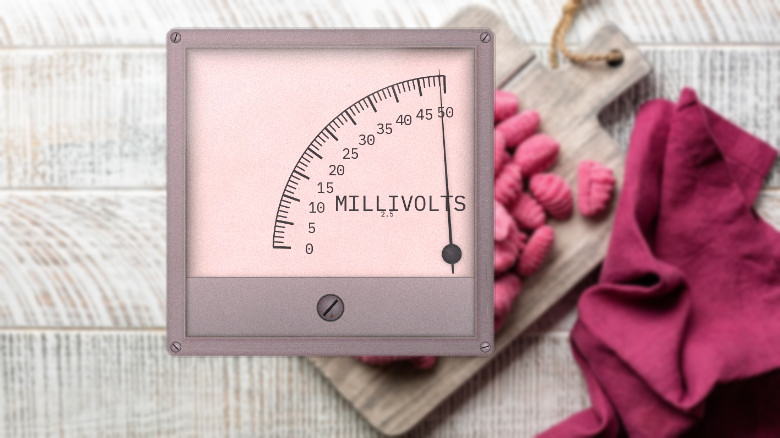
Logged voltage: 49; mV
